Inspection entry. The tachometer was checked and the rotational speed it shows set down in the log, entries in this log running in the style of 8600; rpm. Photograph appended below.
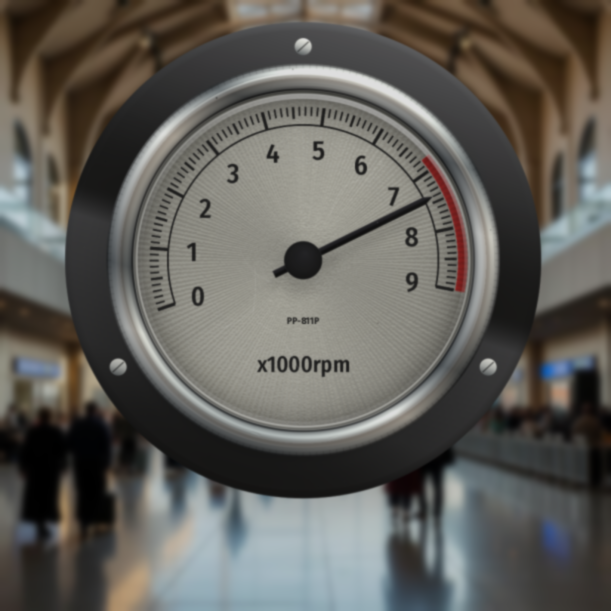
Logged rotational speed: 7400; rpm
